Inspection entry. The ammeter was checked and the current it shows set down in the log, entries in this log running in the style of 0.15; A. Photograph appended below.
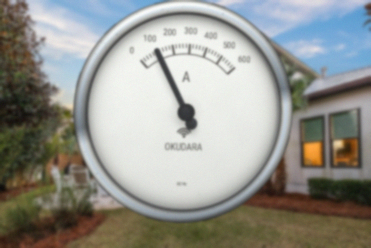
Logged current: 100; A
